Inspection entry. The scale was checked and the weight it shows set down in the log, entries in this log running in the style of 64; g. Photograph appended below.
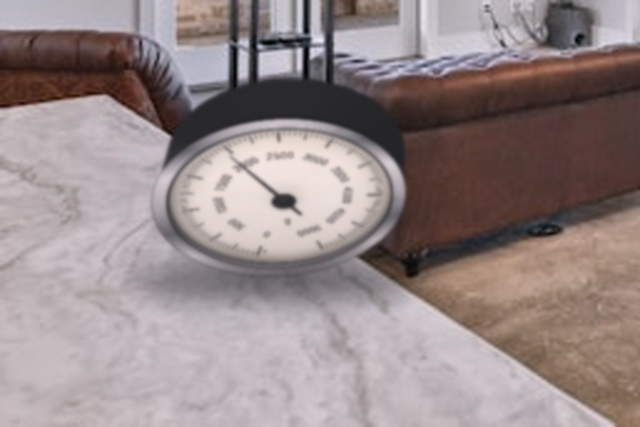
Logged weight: 2000; g
